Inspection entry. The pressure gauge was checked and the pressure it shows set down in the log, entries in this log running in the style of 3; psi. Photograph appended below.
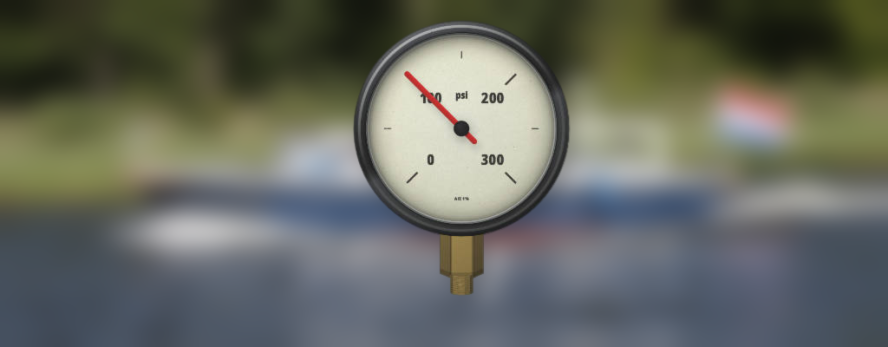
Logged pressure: 100; psi
